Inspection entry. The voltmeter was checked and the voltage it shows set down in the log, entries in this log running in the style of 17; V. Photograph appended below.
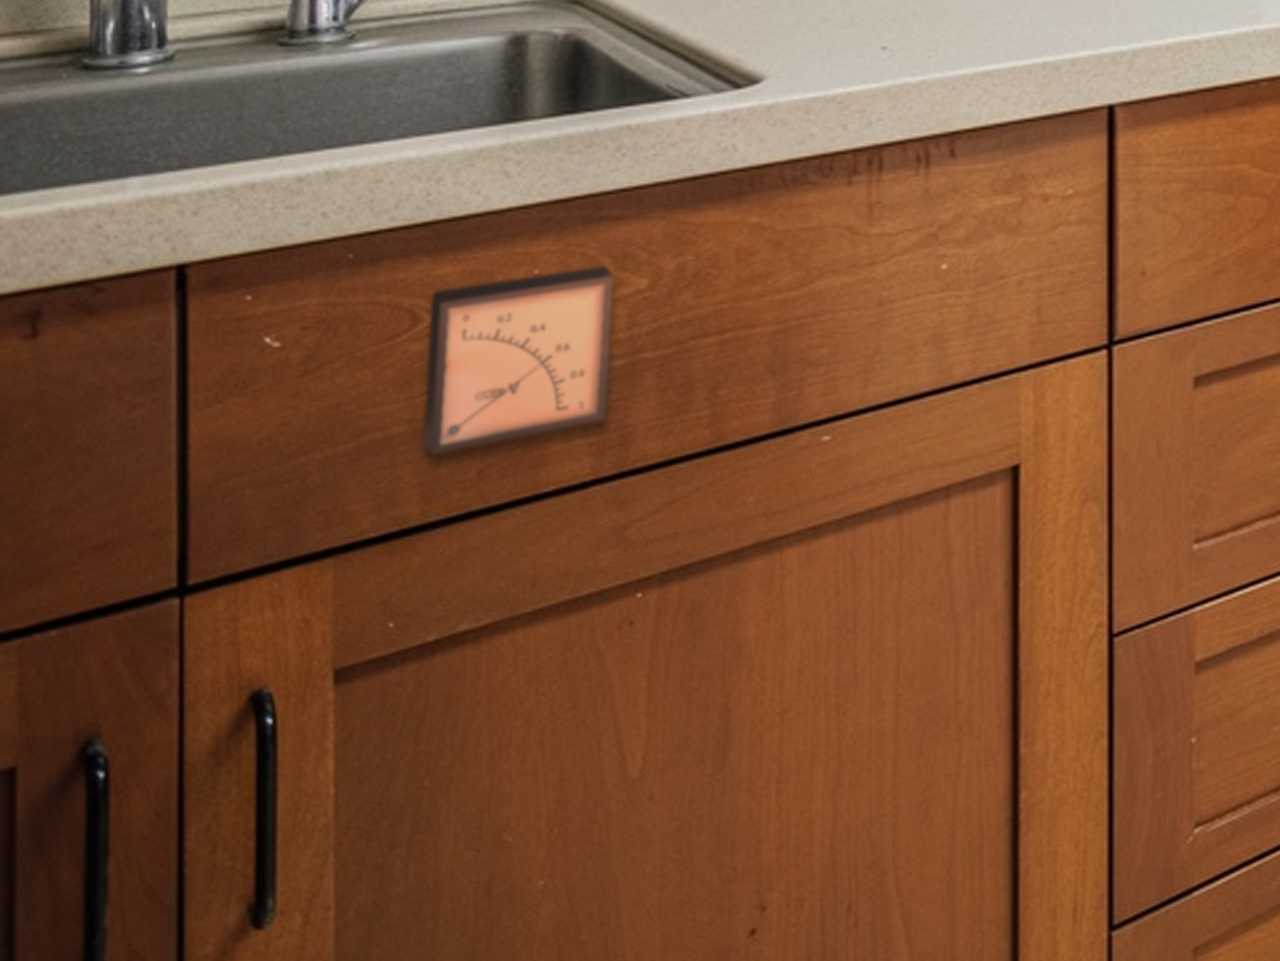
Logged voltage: 0.6; V
